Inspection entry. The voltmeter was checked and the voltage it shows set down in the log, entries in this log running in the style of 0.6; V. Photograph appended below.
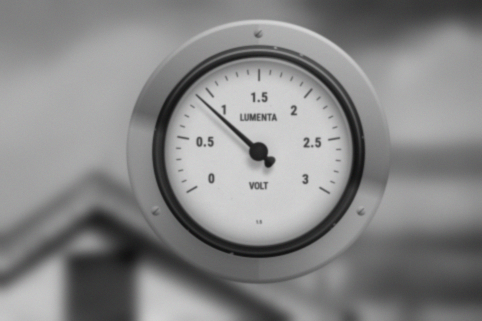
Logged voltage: 0.9; V
